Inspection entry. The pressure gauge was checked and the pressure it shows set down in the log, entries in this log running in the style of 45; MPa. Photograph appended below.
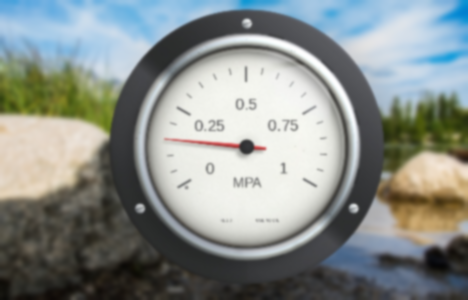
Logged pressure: 0.15; MPa
